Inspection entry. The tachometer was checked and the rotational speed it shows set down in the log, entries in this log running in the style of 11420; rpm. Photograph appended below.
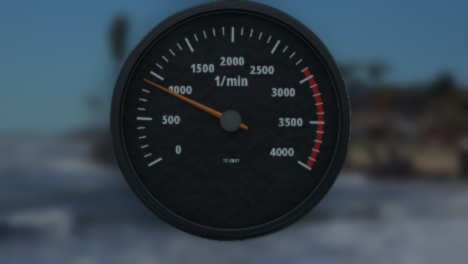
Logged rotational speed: 900; rpm
